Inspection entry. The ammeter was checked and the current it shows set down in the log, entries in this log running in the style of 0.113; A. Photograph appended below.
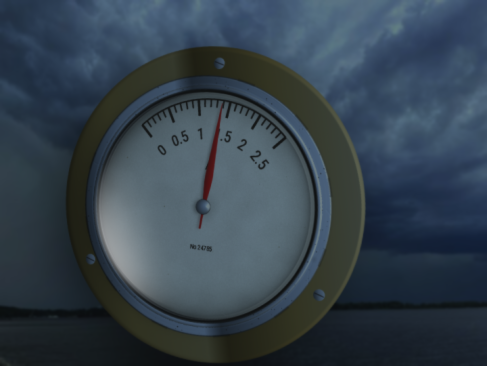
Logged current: 1.4; A
